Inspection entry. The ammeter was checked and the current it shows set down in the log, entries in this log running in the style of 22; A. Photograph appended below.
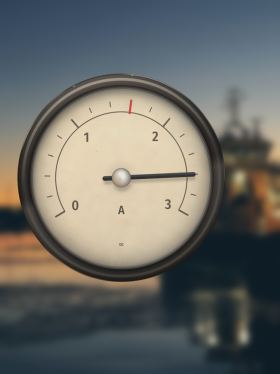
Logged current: 2.6; A
